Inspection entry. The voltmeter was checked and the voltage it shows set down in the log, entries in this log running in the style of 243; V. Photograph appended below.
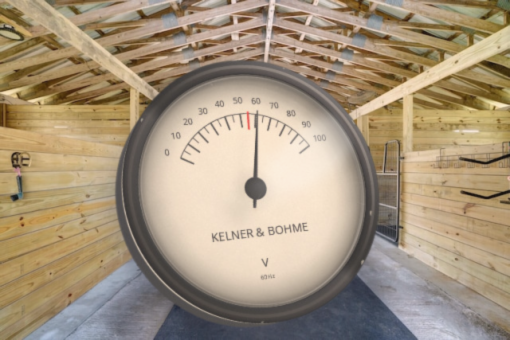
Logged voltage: 60; V
